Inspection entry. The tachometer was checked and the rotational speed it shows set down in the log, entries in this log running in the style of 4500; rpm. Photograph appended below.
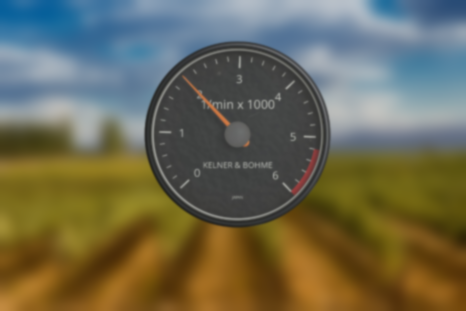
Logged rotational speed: 2000; rpm
